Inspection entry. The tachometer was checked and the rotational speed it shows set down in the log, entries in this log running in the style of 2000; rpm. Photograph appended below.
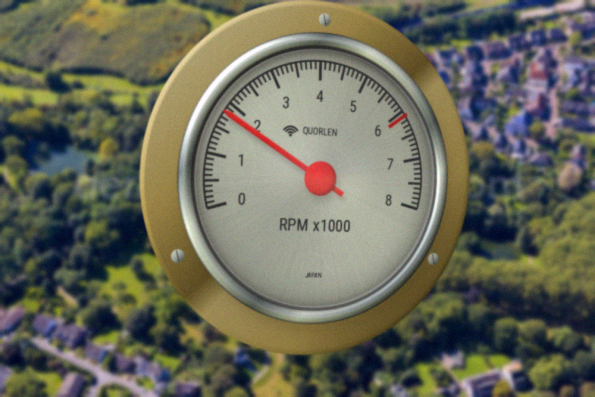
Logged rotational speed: 1800; rpm
